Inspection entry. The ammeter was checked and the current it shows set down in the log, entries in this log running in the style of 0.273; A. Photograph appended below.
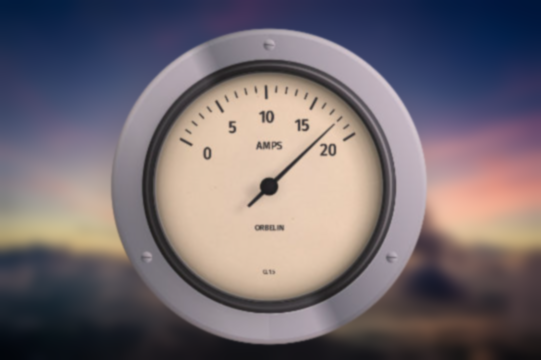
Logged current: 18; A
